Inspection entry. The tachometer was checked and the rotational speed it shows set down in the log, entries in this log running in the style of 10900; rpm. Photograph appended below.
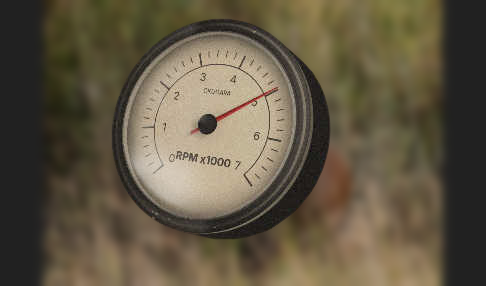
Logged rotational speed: 5000; rpm
